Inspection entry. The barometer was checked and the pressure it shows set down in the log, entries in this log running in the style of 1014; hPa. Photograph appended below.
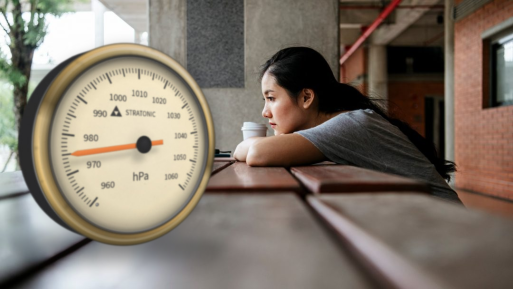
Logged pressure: 975; hPa
